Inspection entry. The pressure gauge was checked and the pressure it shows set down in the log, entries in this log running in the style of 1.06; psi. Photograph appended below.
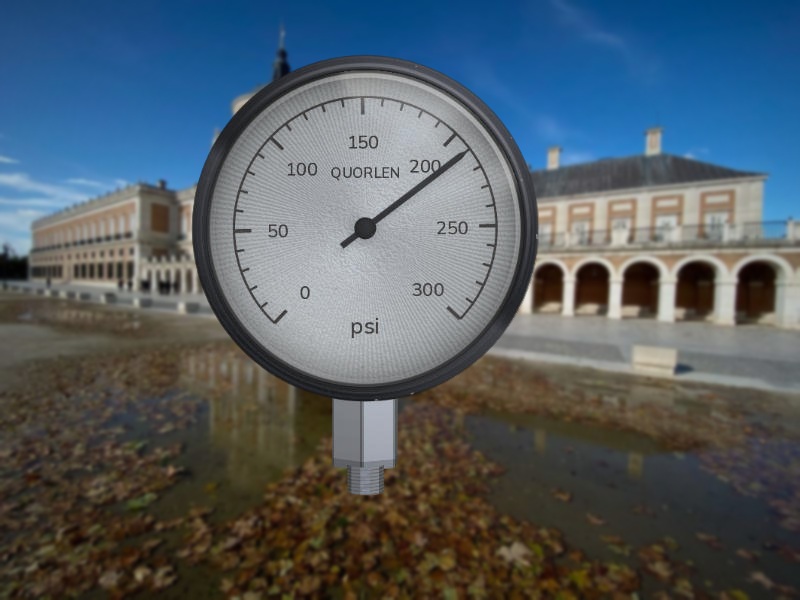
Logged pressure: 210; psi
